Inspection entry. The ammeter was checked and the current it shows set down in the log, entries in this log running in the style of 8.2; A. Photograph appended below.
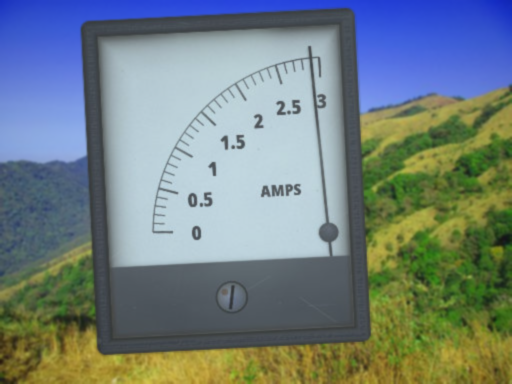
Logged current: 2.9; A
